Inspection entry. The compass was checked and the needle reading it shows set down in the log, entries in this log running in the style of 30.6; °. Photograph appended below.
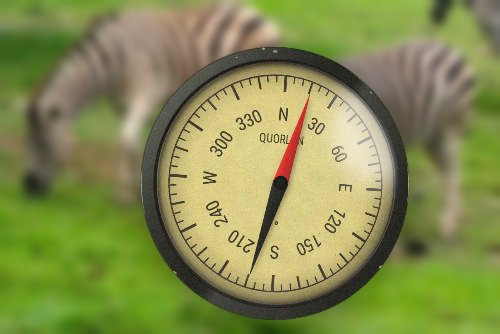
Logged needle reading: 15; °
